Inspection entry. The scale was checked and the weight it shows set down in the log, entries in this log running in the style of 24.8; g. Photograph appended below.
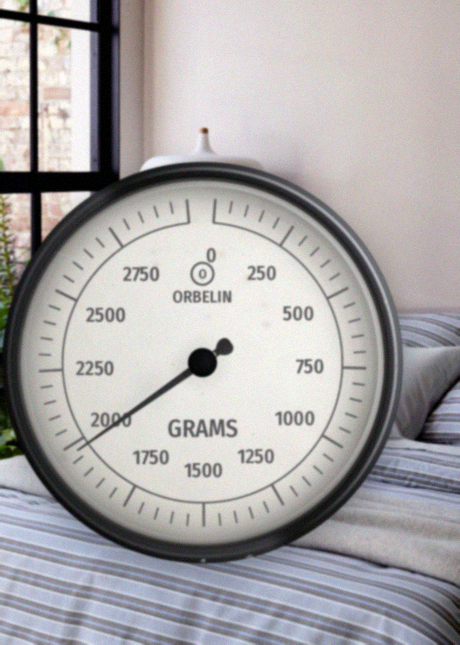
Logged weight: 1975; g
